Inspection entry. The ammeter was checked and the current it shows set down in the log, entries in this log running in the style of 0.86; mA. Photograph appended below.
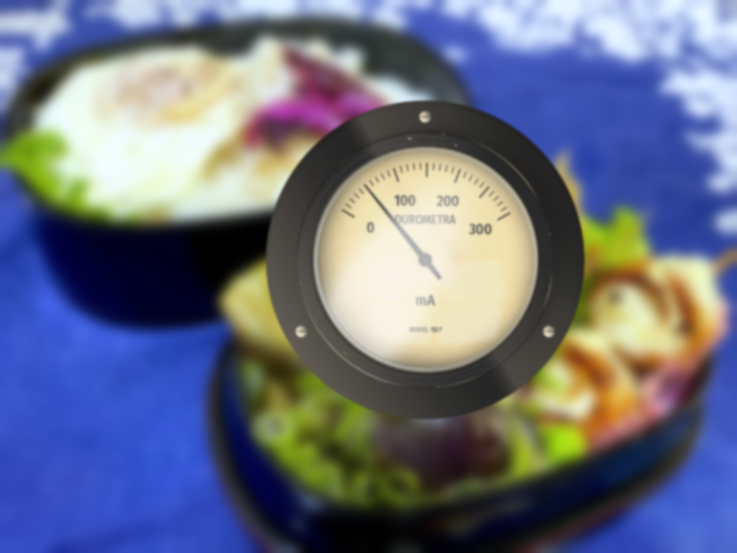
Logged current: 50; mA
